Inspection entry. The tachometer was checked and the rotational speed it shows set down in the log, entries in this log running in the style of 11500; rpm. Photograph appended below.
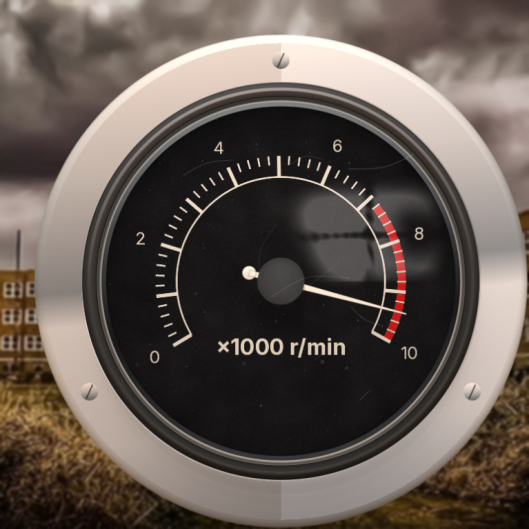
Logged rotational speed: 9400; rpm
